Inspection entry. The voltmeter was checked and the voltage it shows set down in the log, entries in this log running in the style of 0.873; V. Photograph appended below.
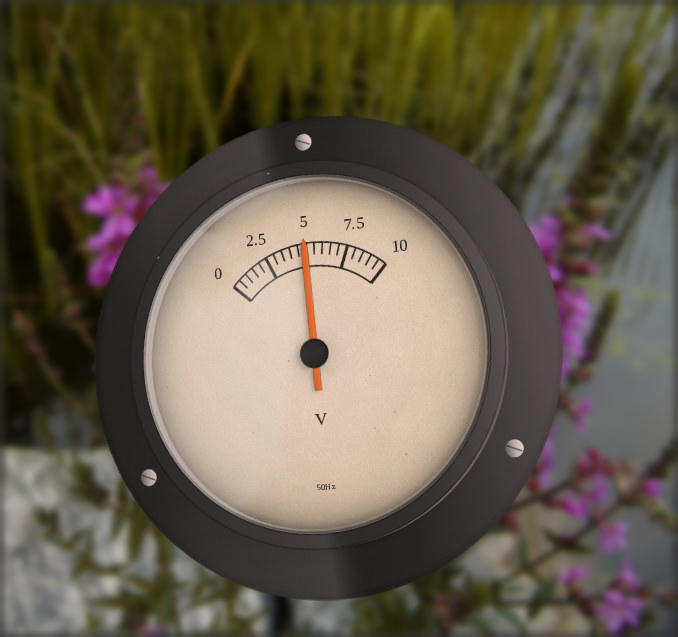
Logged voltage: 5; V
